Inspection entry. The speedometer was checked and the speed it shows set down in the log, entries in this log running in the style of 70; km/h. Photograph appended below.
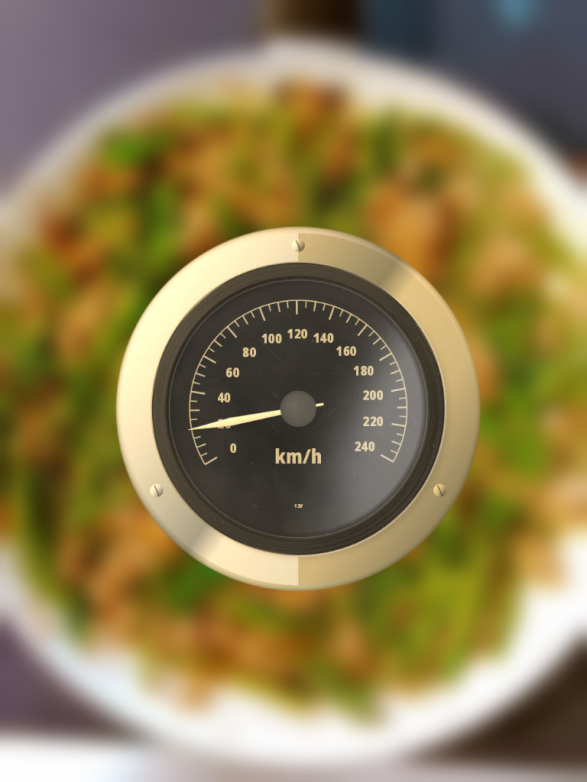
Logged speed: 20; km/h
